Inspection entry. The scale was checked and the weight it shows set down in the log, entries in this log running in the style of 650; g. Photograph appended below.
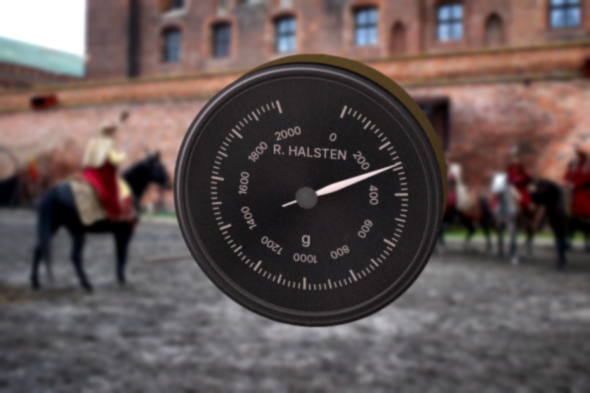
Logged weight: 280; g
